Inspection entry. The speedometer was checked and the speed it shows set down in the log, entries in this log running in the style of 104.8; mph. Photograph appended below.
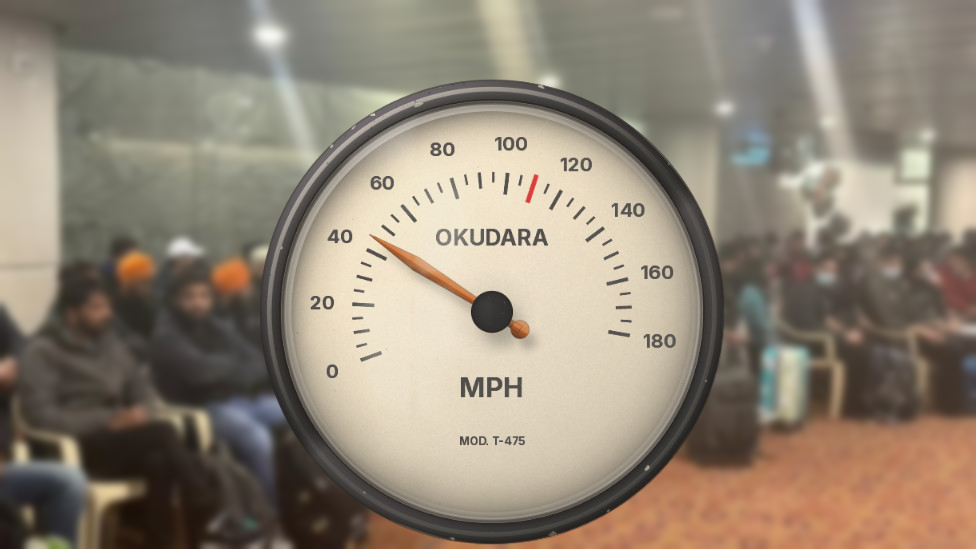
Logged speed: 45; mph
